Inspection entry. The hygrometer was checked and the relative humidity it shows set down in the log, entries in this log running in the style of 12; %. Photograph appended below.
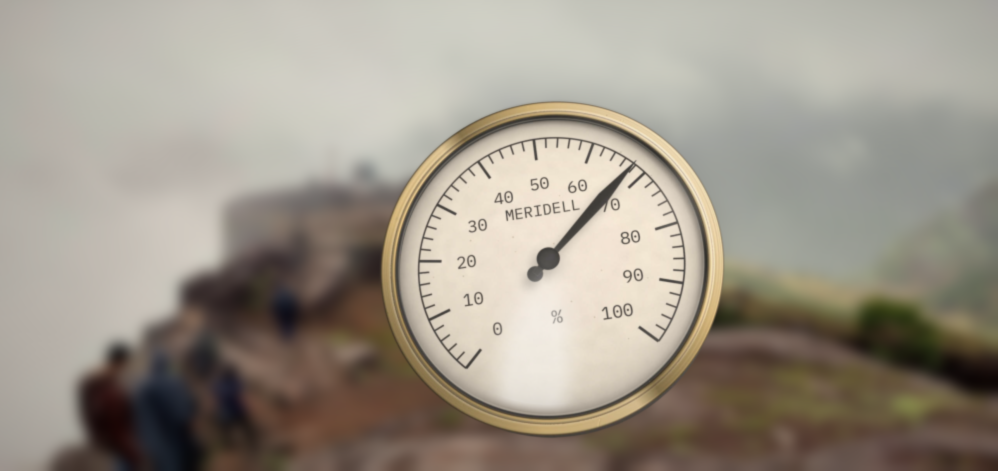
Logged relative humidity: 68; %
